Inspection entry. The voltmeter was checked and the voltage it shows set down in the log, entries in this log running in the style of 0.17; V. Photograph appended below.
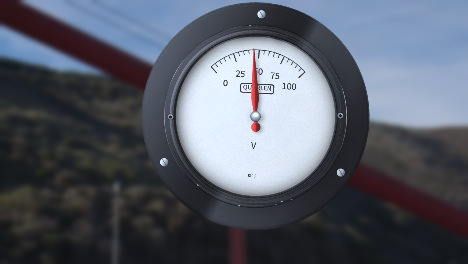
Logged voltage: 45; V
